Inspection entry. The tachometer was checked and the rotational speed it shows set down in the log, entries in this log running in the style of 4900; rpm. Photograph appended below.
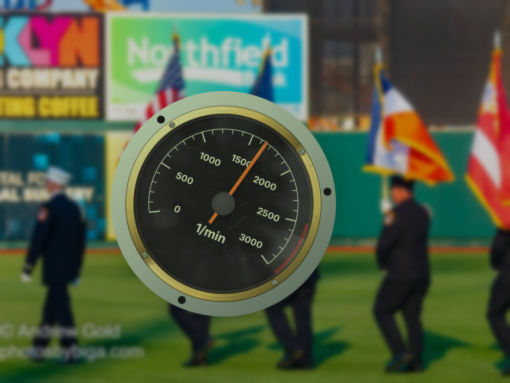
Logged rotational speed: 1650; rpm
